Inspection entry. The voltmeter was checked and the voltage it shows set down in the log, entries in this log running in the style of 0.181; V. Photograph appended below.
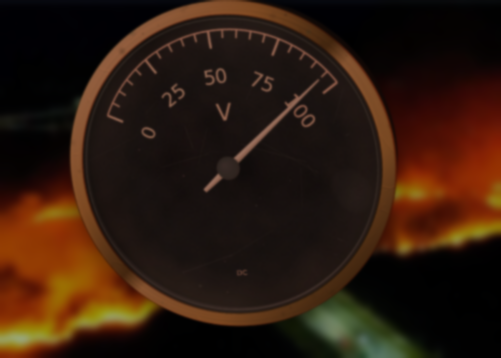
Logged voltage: 95; V
